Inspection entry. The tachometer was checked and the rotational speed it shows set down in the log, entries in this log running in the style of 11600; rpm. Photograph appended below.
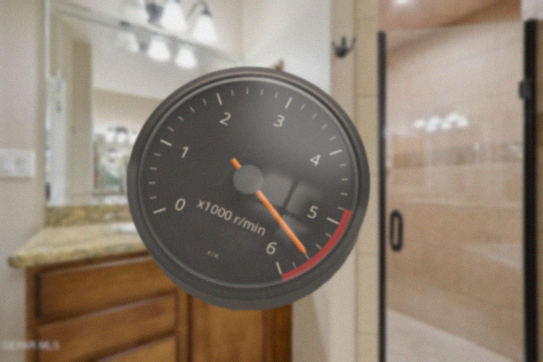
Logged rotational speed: 5600; rpm
